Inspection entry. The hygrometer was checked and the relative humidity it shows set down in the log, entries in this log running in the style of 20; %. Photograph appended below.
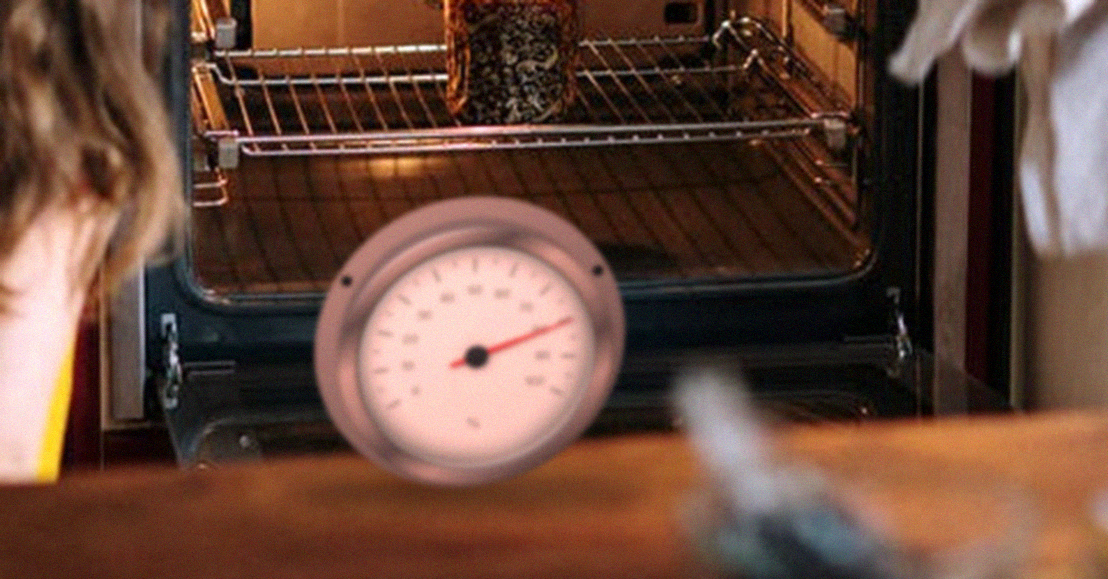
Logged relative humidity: 80; %
